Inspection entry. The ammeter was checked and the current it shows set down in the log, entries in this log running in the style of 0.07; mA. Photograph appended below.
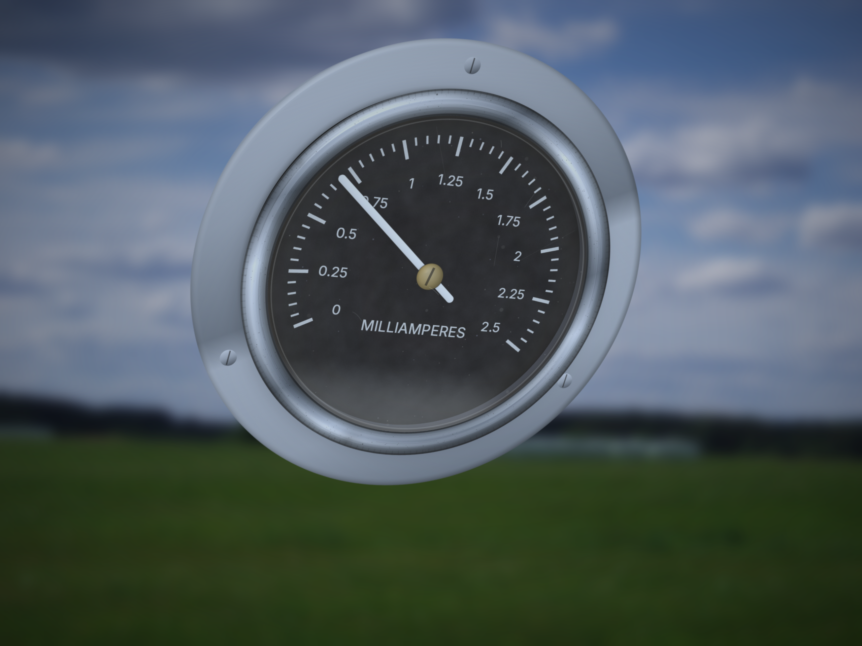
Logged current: 0.7; mA
